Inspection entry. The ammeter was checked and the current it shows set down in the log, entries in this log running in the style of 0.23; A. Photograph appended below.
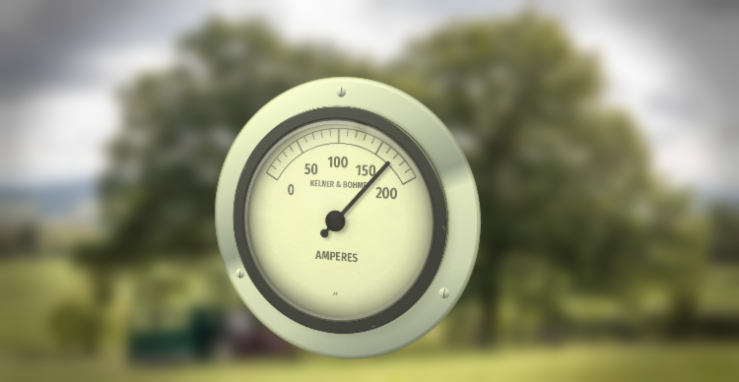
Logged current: 170; A
